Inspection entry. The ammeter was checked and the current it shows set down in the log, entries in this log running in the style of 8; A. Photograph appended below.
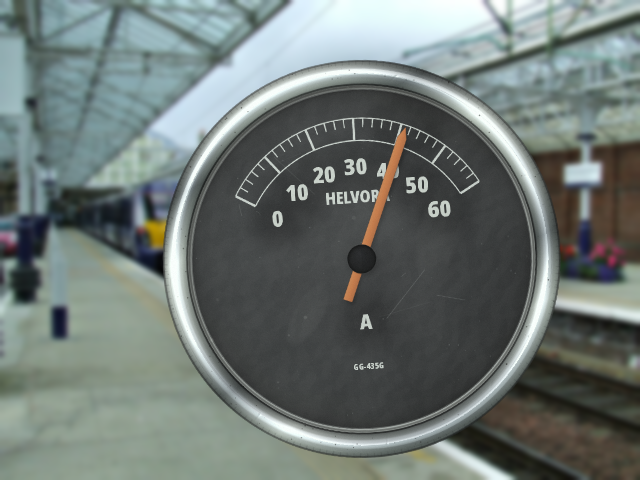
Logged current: 41; A
